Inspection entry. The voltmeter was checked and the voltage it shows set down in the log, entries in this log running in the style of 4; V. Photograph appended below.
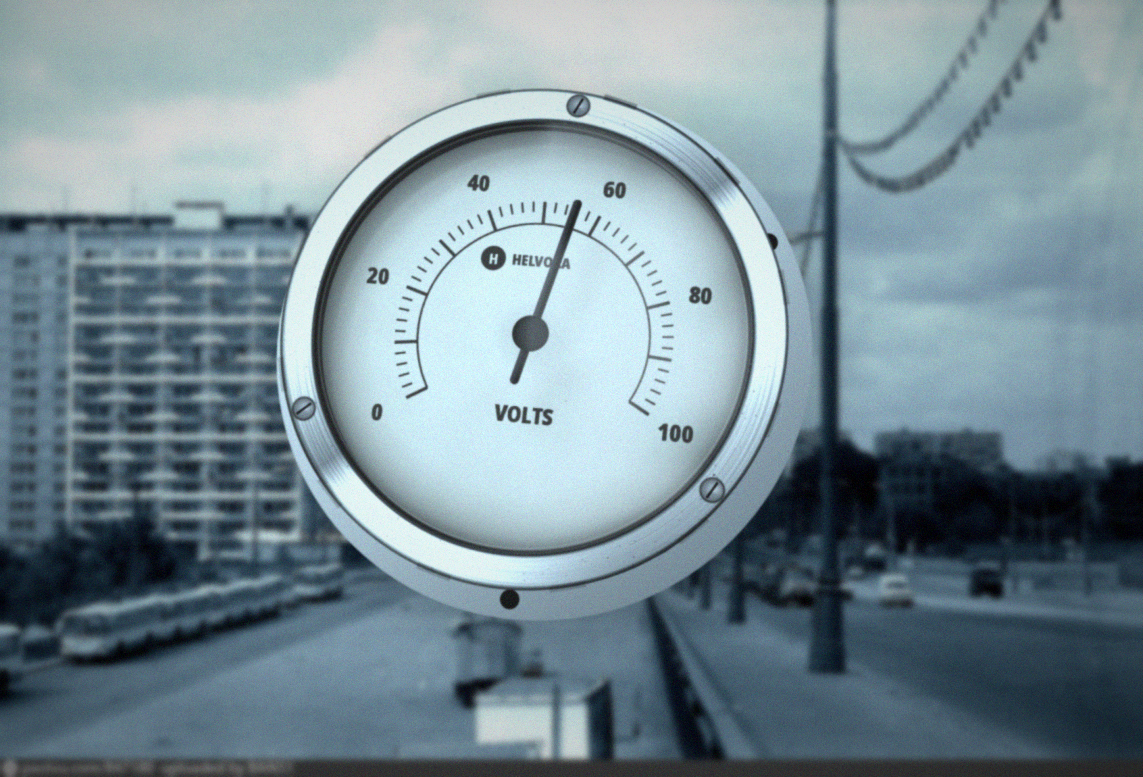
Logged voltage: 56; V
